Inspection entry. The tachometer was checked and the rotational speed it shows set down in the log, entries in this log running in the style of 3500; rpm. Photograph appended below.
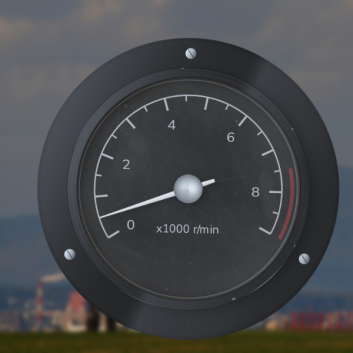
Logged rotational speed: 500; rpm
